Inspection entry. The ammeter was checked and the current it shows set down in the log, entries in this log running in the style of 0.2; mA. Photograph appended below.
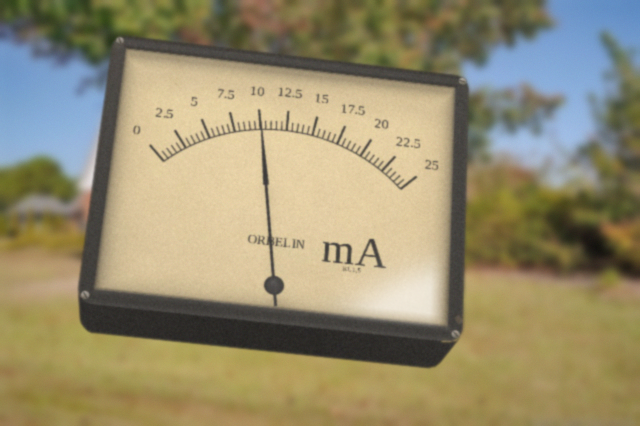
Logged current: 10; mA
